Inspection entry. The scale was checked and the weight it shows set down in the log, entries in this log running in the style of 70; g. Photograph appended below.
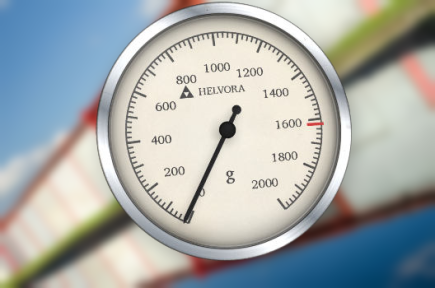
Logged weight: 20; g
